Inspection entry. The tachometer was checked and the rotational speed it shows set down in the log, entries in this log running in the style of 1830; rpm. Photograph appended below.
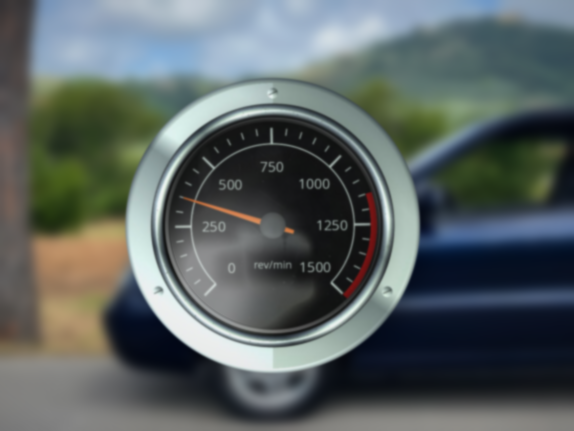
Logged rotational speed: 350; rpm
